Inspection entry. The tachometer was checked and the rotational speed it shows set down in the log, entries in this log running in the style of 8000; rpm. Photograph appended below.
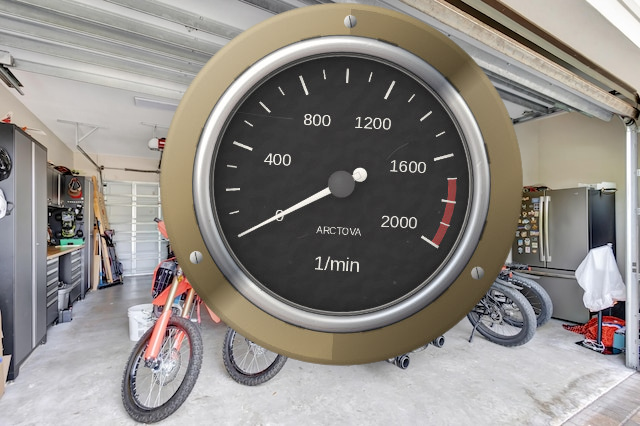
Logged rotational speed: 0; rpm
